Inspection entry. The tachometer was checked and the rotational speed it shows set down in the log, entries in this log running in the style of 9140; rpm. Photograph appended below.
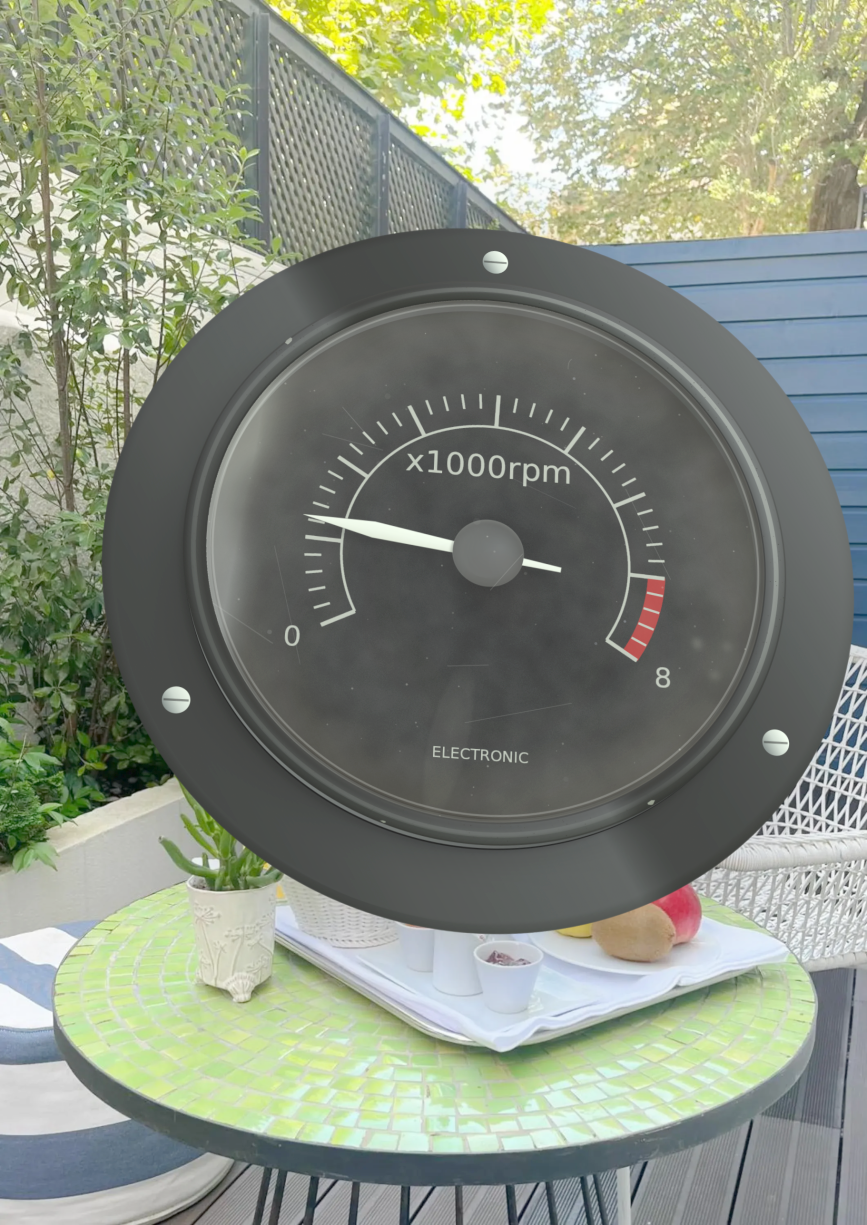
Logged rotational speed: 1200; rpm
